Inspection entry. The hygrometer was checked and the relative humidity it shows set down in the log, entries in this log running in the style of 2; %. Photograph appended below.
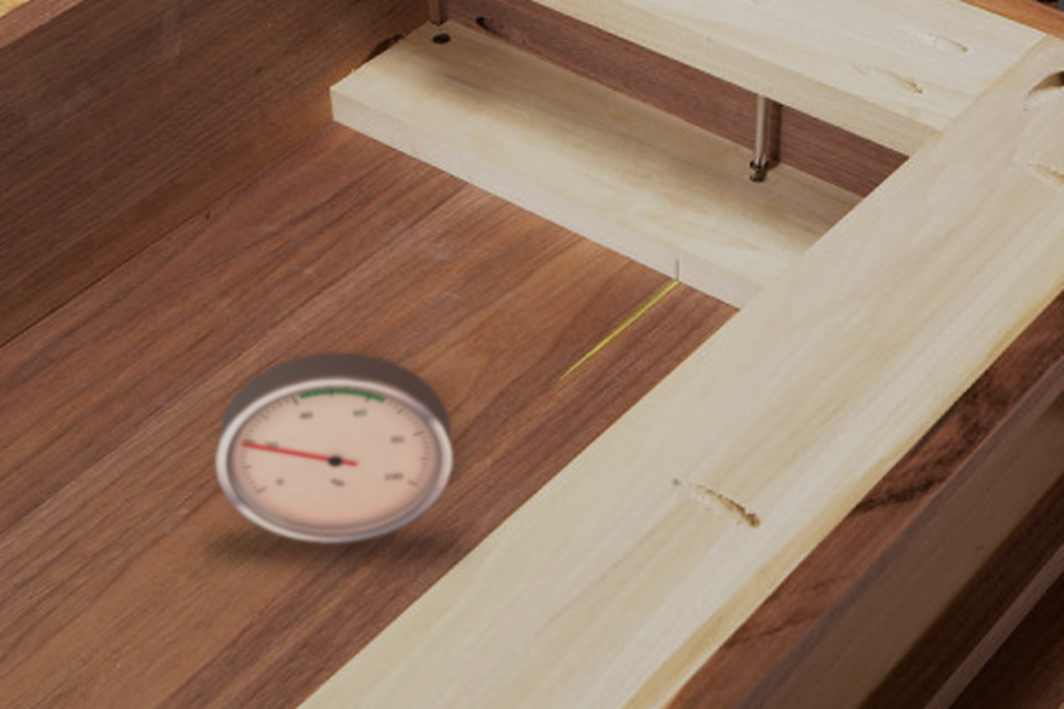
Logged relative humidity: 20; %
